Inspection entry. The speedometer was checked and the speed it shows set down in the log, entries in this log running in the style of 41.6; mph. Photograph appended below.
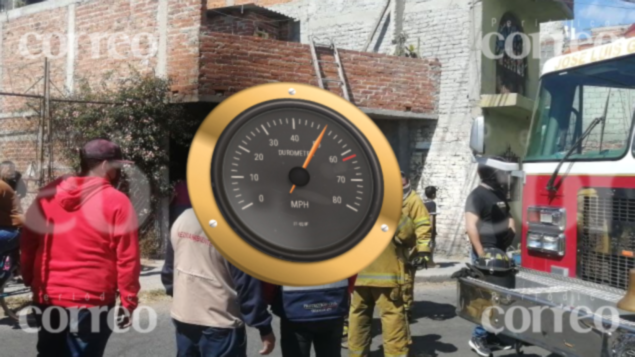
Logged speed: 50; mph
